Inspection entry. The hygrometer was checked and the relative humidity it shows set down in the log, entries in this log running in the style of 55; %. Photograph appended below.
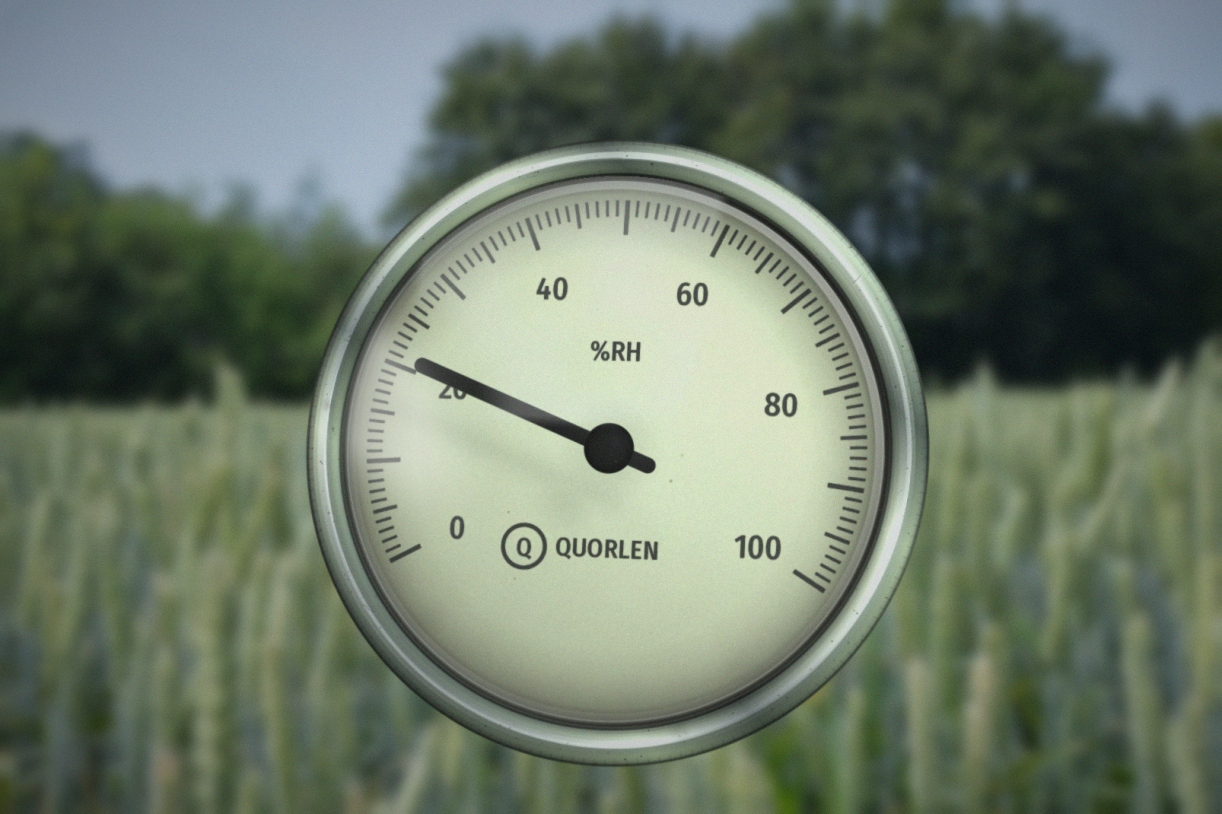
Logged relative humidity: 21; %
